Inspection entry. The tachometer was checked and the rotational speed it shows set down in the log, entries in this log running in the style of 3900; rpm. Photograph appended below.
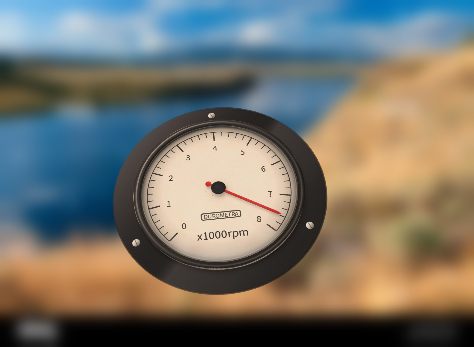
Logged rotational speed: 7600; rpm
